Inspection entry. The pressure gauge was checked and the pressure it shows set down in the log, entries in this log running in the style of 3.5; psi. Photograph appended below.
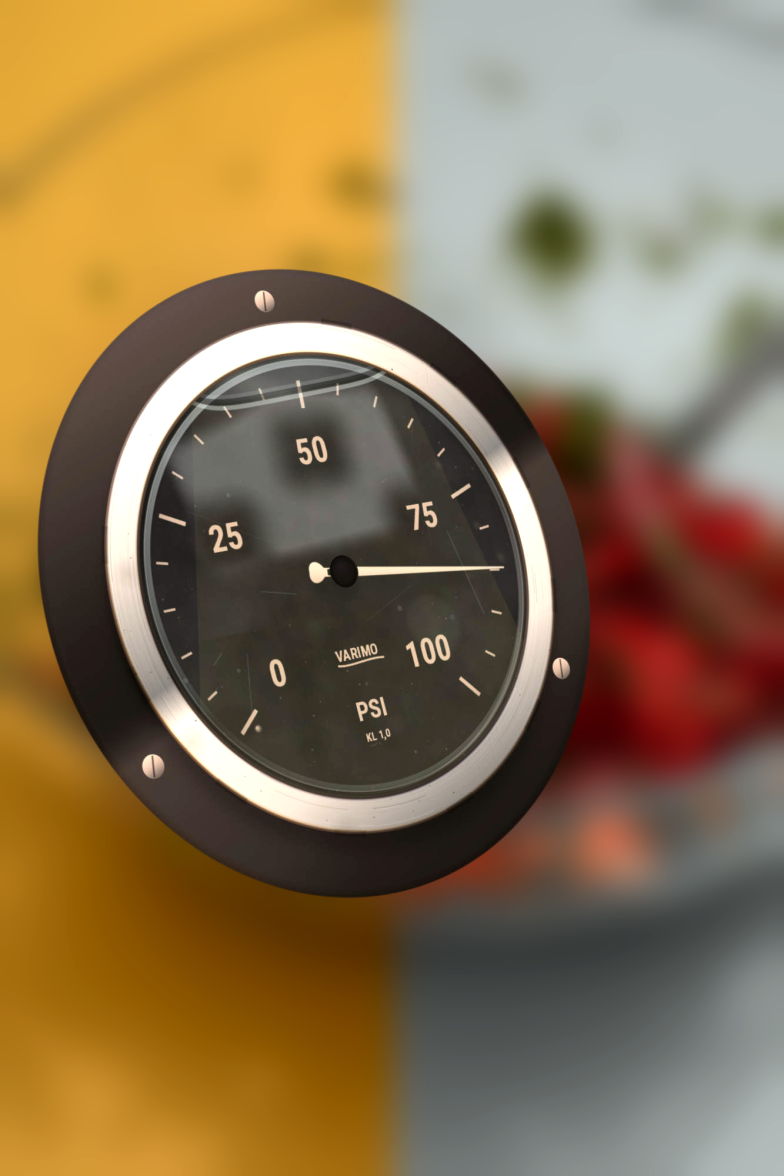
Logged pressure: 85; psi
